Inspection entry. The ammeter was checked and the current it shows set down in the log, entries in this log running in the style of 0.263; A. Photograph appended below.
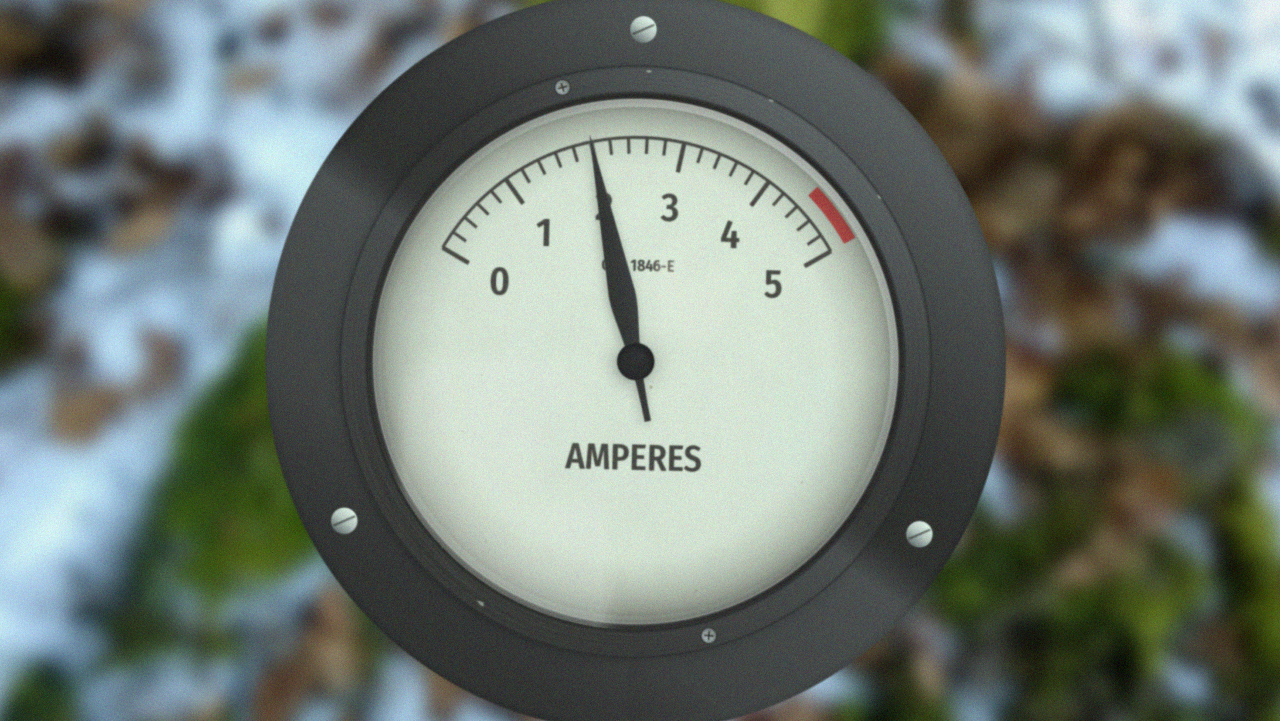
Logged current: 2; A
